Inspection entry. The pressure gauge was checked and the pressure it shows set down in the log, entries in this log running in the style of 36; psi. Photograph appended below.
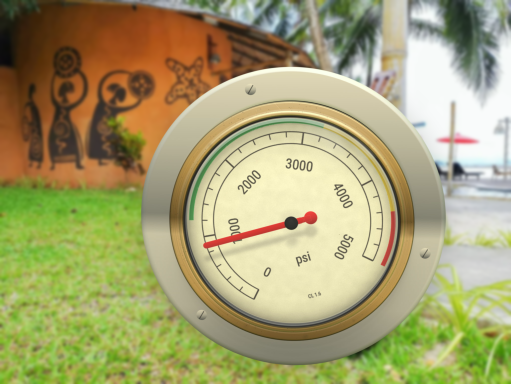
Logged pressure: 900; psi
